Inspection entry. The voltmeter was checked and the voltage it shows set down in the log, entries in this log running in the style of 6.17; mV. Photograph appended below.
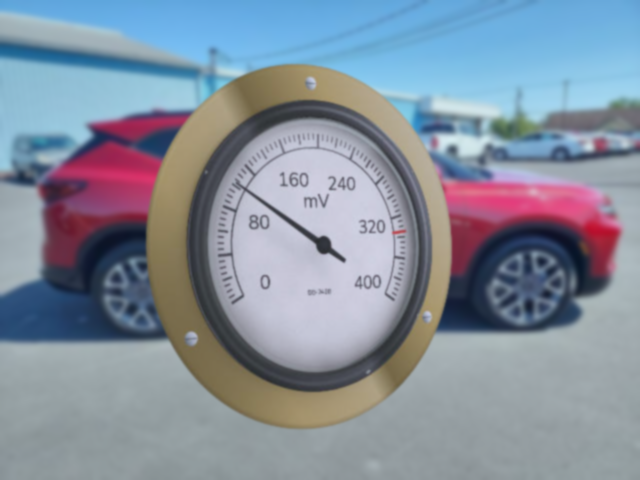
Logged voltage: 100; mV
